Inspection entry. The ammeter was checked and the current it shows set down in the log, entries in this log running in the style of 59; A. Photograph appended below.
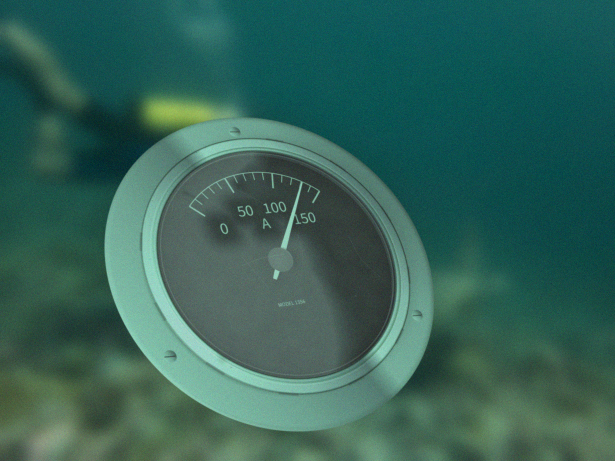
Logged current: 130; A
